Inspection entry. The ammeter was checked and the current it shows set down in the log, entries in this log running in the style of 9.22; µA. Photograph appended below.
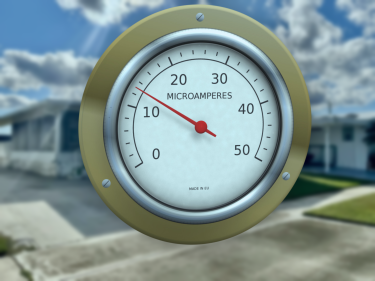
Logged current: 13; µA
